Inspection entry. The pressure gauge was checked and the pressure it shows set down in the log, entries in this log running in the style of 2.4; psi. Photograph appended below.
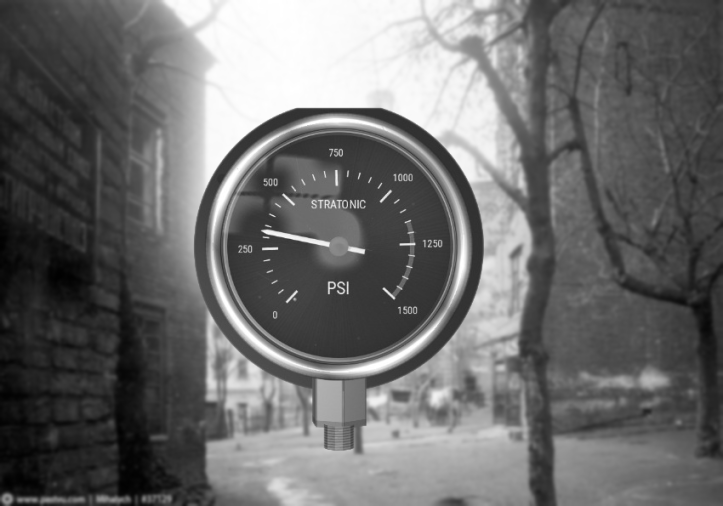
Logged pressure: 325; psi
